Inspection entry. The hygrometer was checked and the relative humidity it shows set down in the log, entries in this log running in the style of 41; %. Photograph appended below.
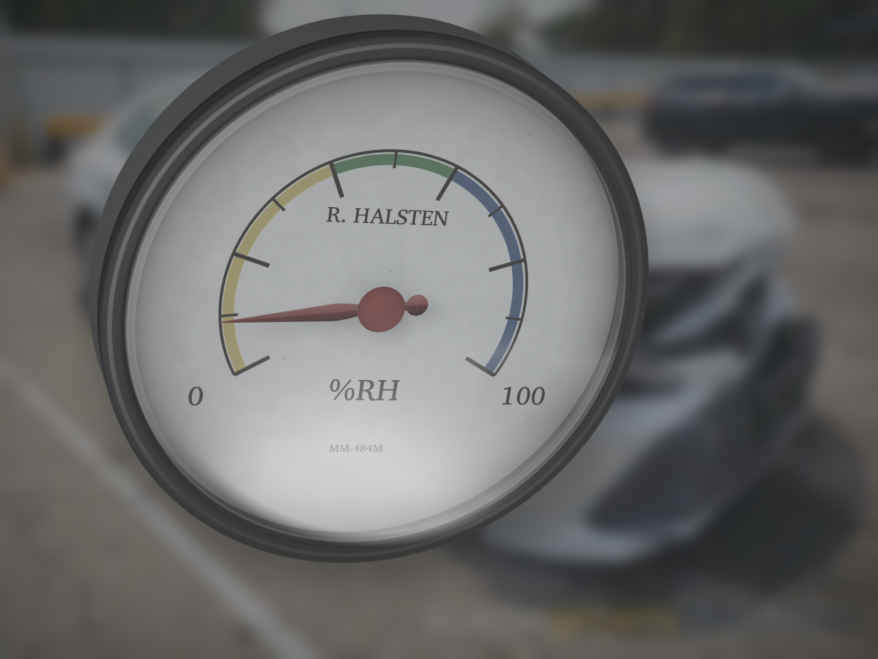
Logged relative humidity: 10; %
